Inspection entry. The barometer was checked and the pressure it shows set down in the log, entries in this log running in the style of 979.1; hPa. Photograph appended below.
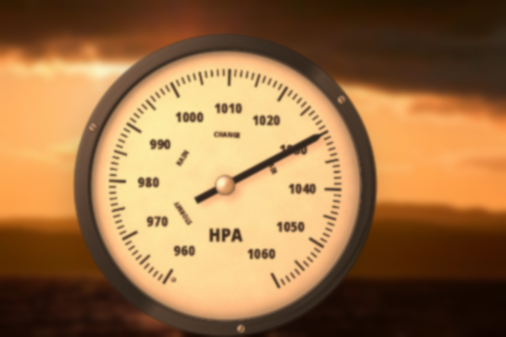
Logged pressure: 1030; hPa
